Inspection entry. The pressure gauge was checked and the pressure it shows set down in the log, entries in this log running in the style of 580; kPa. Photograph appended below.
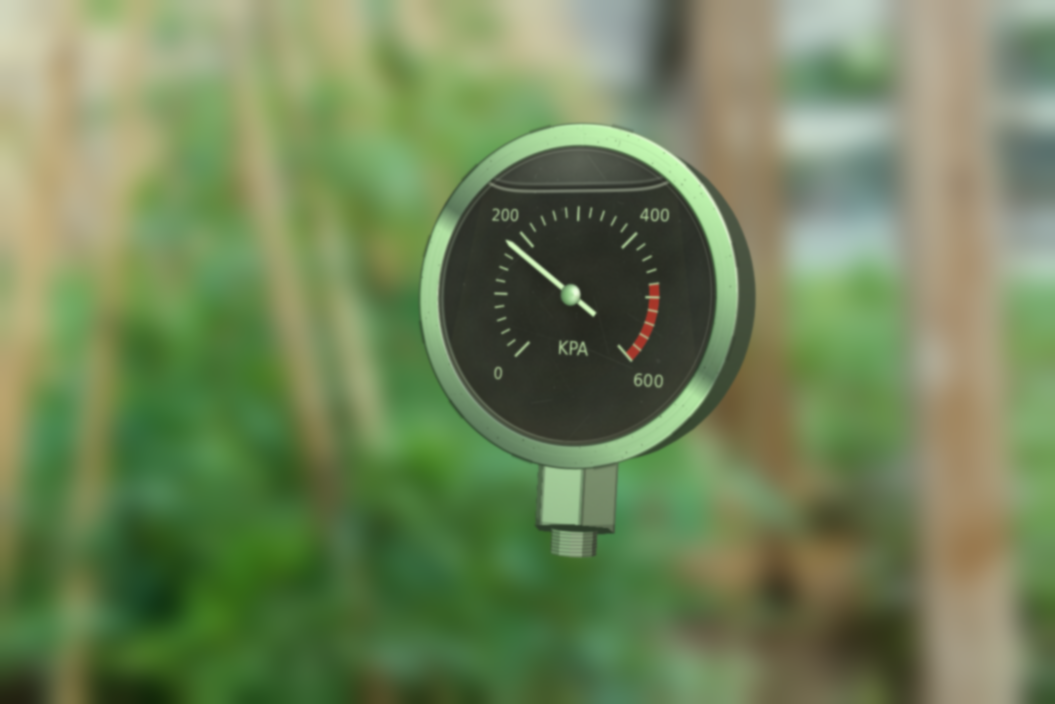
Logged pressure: 180; kPa
